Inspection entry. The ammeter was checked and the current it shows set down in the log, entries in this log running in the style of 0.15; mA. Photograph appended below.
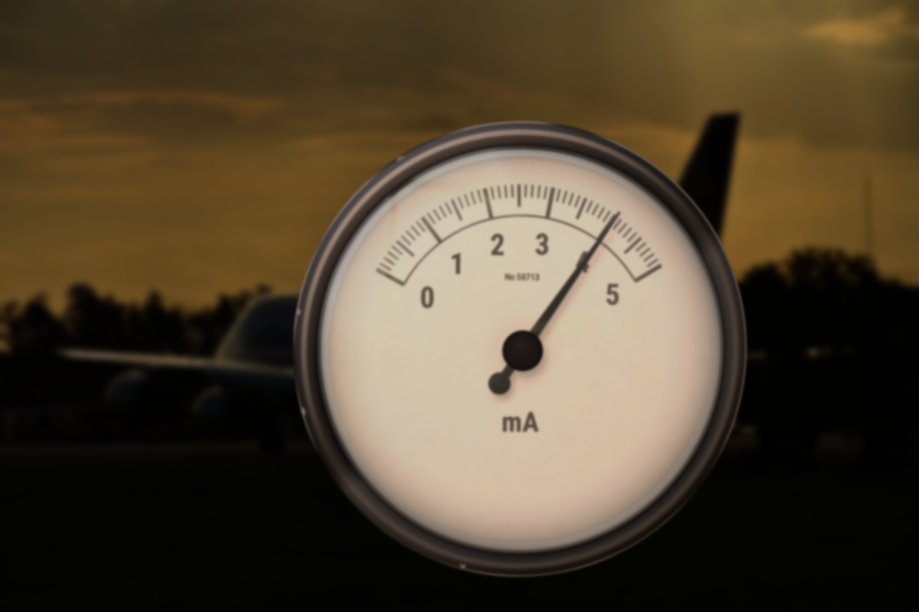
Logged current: 4; mA
